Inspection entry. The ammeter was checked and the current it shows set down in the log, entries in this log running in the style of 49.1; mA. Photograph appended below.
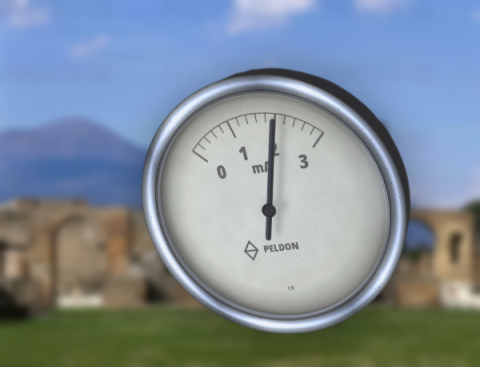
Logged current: 2; mA
